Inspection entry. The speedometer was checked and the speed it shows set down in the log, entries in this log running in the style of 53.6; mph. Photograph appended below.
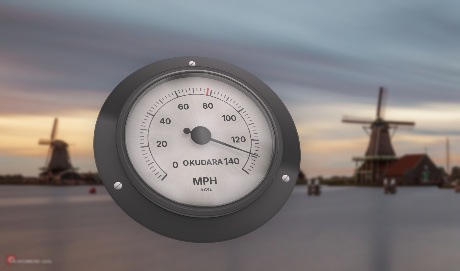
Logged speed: 130; mph
